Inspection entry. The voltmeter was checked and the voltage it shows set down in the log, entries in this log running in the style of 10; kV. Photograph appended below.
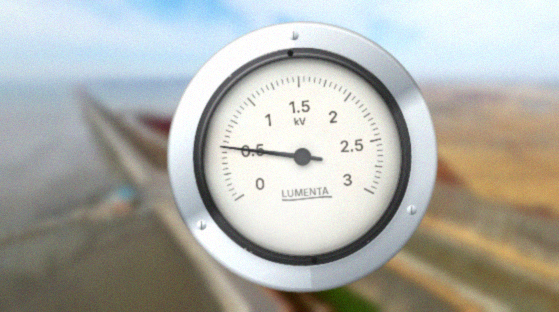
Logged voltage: 0.5; kV
